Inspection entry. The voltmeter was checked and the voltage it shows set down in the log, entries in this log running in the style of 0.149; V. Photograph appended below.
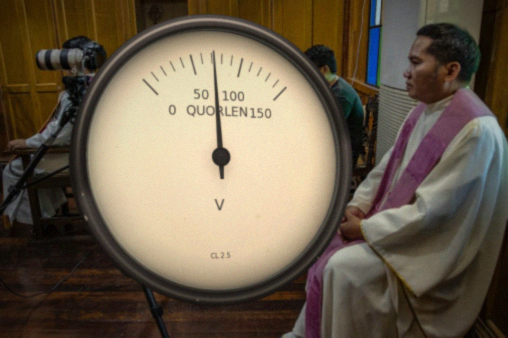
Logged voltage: 70; V
